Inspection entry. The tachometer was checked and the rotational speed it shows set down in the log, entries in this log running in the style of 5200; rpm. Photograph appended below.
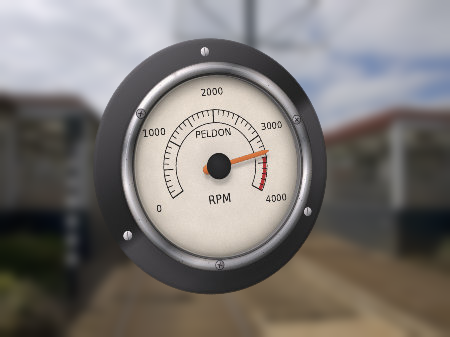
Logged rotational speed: 3300; rpm
